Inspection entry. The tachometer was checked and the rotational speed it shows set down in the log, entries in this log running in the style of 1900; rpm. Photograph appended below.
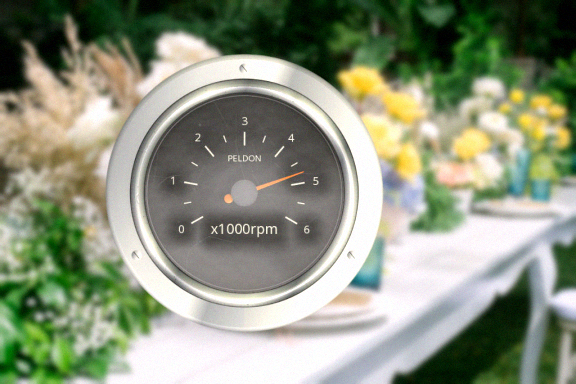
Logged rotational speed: 4750; rpm
